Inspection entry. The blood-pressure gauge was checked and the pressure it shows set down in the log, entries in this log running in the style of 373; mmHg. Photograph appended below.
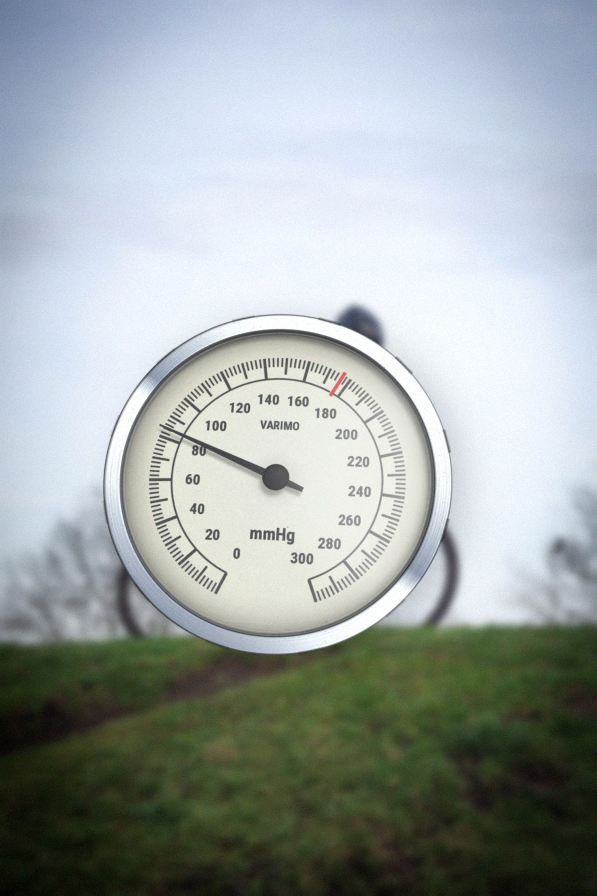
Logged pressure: 84; mmHg
